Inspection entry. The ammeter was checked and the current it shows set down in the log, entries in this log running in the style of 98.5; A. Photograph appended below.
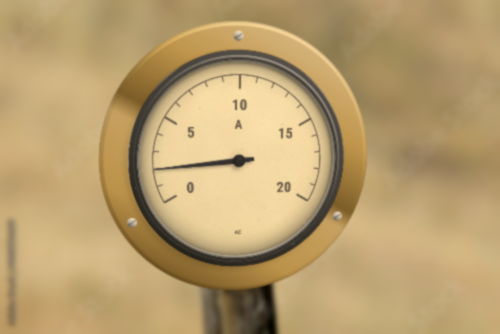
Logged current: 2; A
